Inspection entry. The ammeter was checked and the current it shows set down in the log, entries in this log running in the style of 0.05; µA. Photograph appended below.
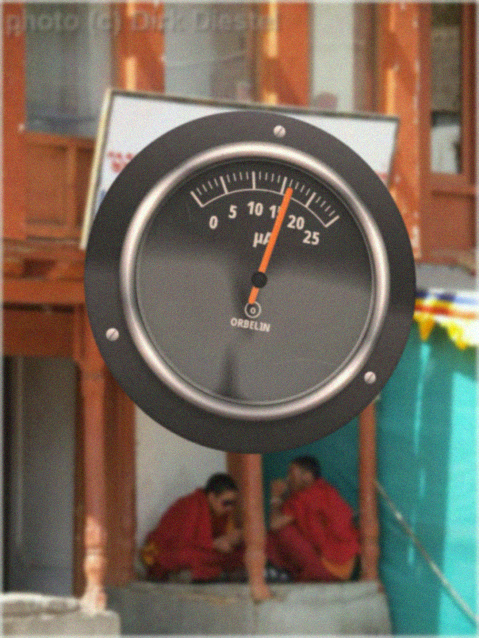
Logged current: 16; µA
